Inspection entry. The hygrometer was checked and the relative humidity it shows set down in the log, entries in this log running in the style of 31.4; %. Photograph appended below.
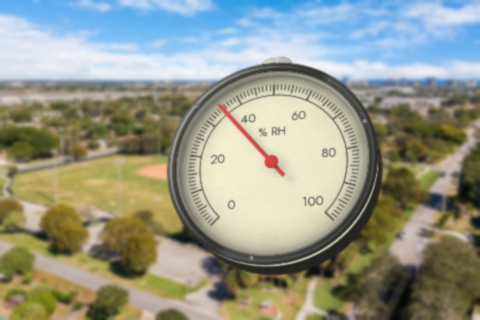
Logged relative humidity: 35; %
